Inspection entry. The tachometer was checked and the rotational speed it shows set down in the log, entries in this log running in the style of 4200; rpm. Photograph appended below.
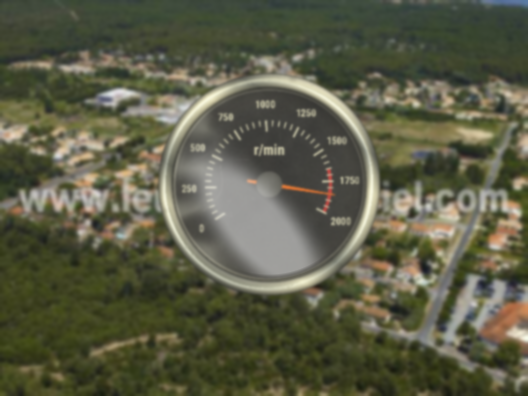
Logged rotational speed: 1850; rpm
